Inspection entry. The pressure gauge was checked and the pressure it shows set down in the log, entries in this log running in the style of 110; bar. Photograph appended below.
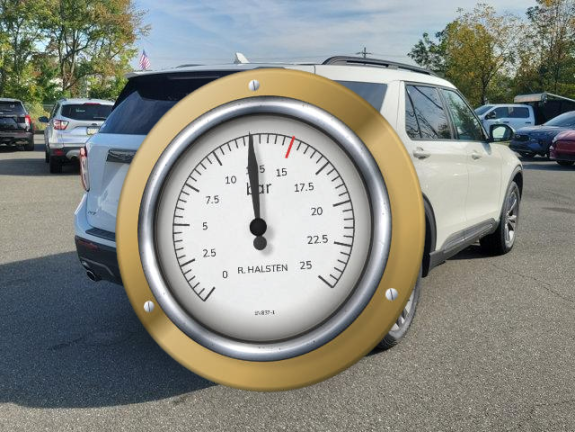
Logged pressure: 12.5; bar
